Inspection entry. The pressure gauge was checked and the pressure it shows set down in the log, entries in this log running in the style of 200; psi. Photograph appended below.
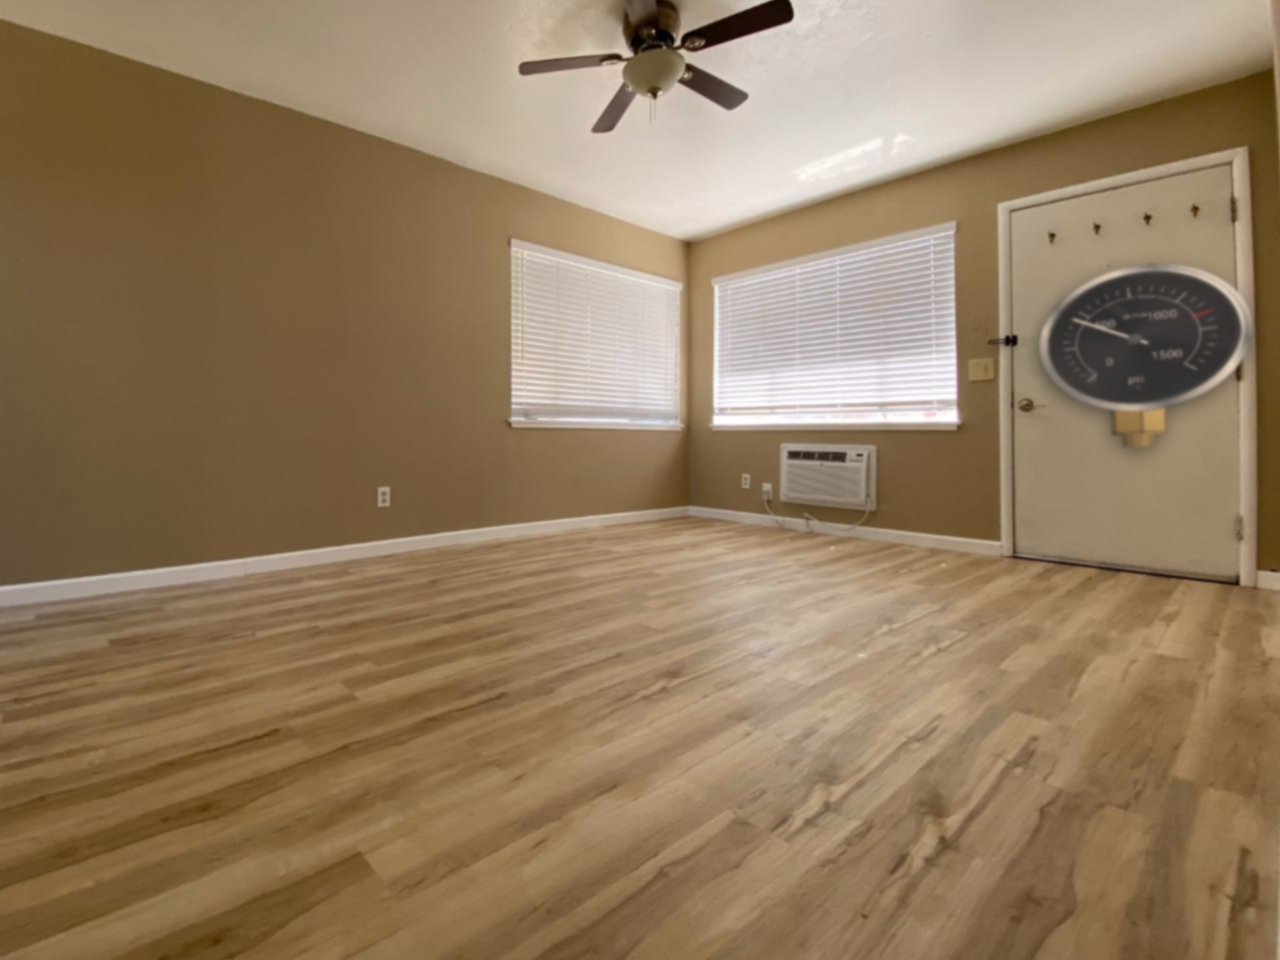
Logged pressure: 450; psi
